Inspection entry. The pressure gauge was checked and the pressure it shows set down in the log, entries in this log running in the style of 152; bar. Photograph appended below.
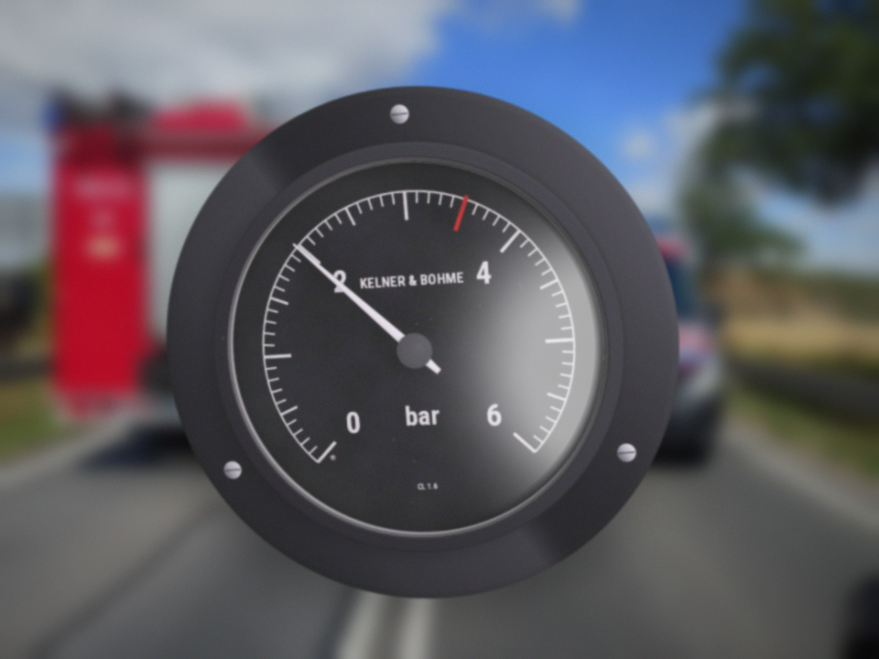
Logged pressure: 2; bar
